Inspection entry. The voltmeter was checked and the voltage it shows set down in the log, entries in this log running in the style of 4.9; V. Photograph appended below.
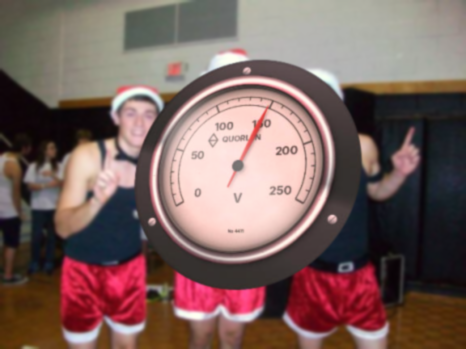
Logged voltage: 150; V
